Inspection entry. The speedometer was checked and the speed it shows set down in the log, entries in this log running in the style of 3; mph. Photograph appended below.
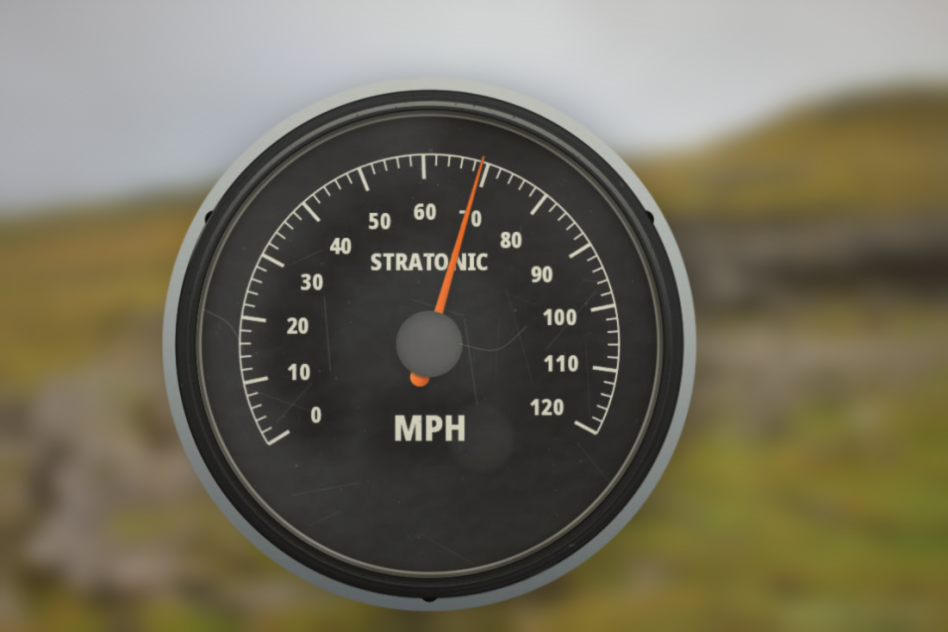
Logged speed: 69; mph
